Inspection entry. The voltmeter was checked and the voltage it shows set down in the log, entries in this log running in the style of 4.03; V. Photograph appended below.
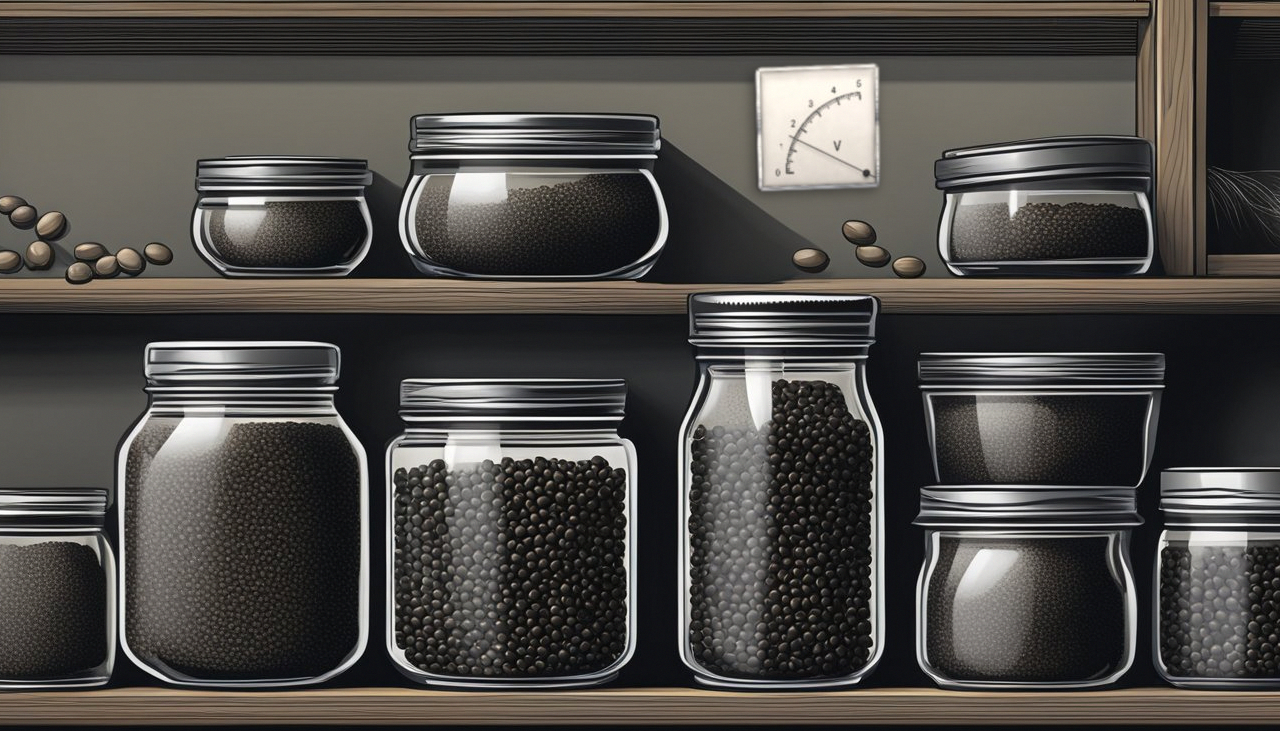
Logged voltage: 1.5; V
